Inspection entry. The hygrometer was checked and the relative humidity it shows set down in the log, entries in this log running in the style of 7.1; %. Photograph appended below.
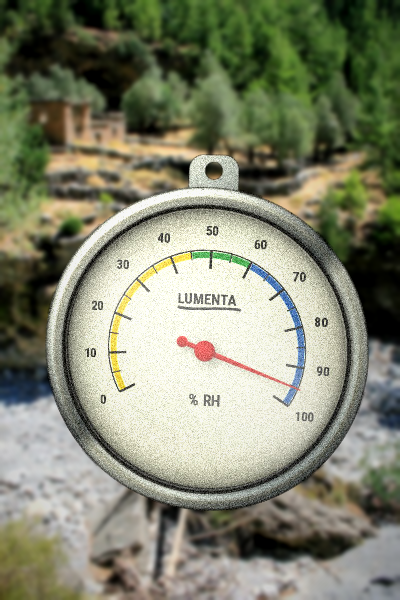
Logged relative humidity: 95; %
